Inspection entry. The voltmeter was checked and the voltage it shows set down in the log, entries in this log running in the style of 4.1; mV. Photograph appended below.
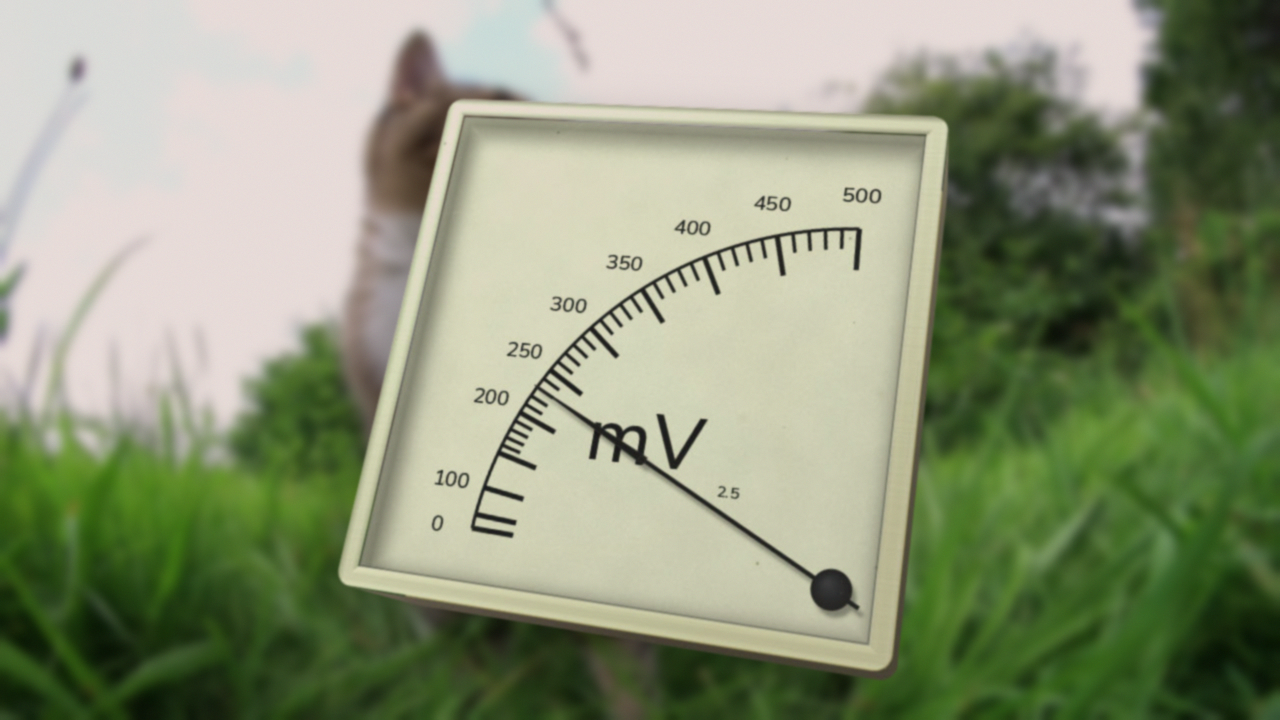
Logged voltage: 230; mV
